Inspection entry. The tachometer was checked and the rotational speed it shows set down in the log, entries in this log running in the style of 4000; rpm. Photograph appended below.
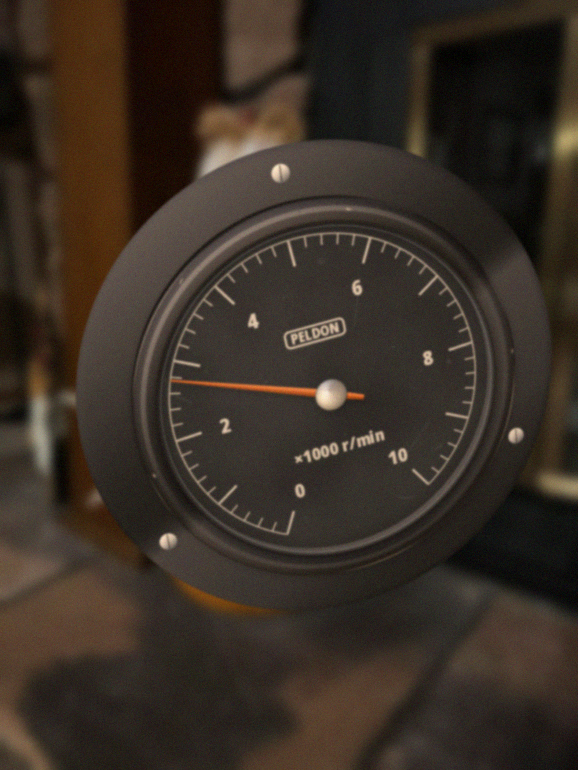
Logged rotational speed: 2800; rpm
